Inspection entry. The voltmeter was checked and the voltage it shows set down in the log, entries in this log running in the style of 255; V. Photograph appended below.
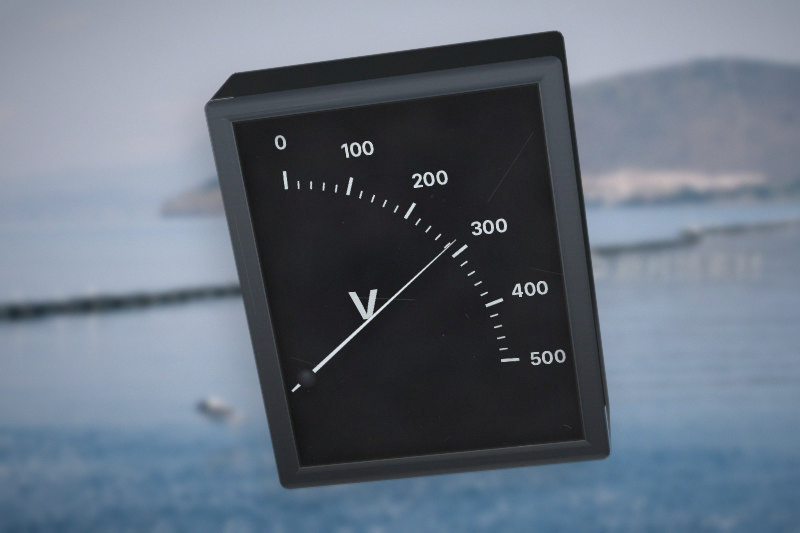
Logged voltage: 280; V
